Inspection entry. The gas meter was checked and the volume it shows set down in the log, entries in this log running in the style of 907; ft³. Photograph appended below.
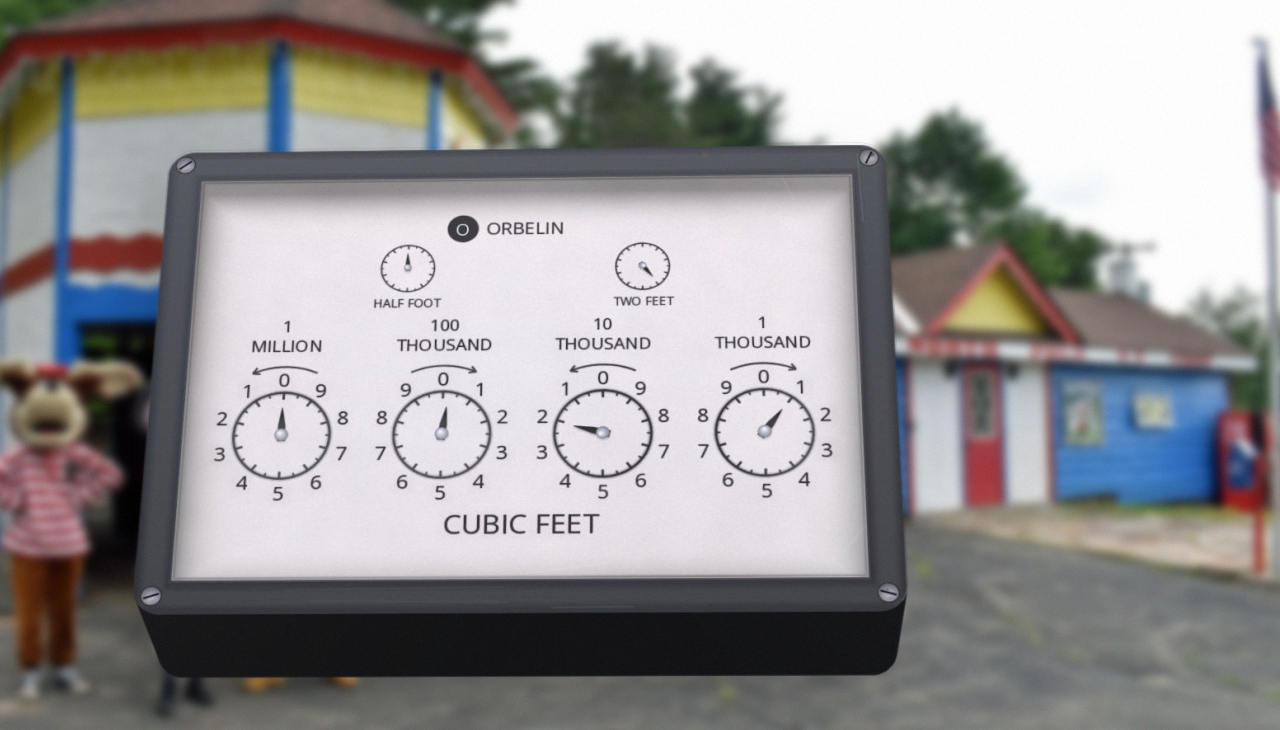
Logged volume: 2100; ft³
